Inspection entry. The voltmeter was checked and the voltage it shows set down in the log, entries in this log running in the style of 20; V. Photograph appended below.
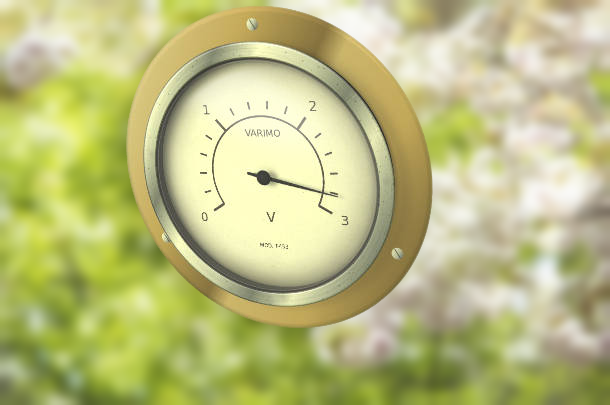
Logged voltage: 2.8; V
